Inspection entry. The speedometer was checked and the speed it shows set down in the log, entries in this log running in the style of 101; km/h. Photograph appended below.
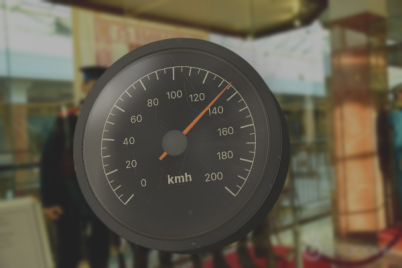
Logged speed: 135; km/h
